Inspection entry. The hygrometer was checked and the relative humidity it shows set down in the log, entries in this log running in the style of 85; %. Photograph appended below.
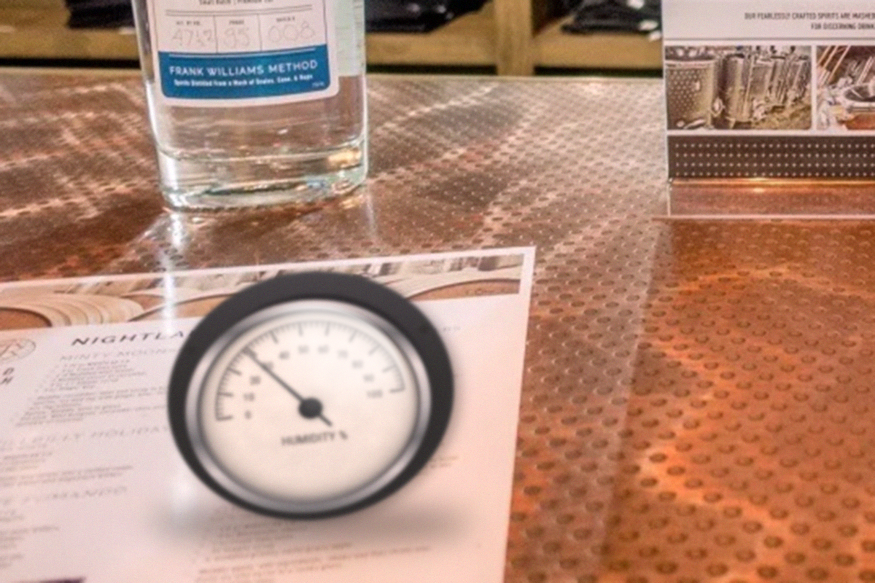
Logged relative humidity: 30; %
